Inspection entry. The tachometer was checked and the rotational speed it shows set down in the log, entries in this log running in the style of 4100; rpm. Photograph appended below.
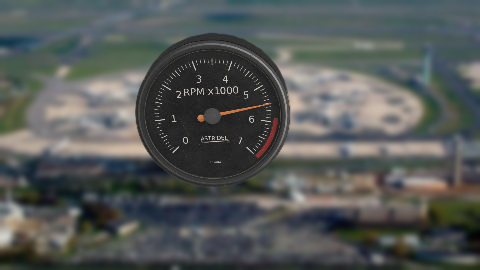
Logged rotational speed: 5500; rpm
